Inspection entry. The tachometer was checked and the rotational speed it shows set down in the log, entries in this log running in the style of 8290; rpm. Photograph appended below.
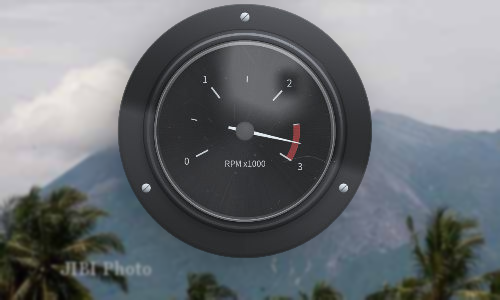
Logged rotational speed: 2750; rpm
